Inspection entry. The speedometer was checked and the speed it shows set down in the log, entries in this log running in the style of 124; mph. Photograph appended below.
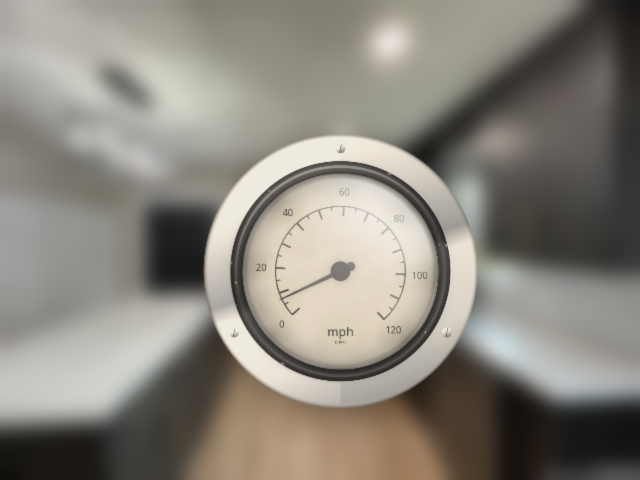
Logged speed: 7.5; mph
